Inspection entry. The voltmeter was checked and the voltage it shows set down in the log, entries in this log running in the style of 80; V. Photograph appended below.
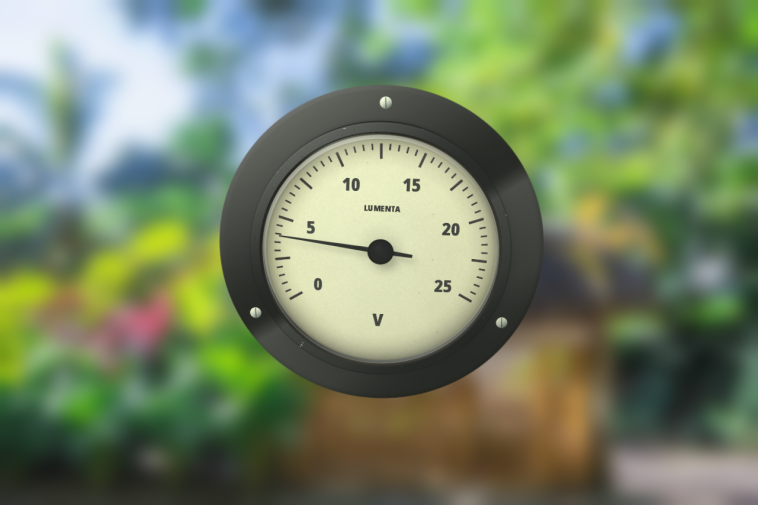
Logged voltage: 4; V
